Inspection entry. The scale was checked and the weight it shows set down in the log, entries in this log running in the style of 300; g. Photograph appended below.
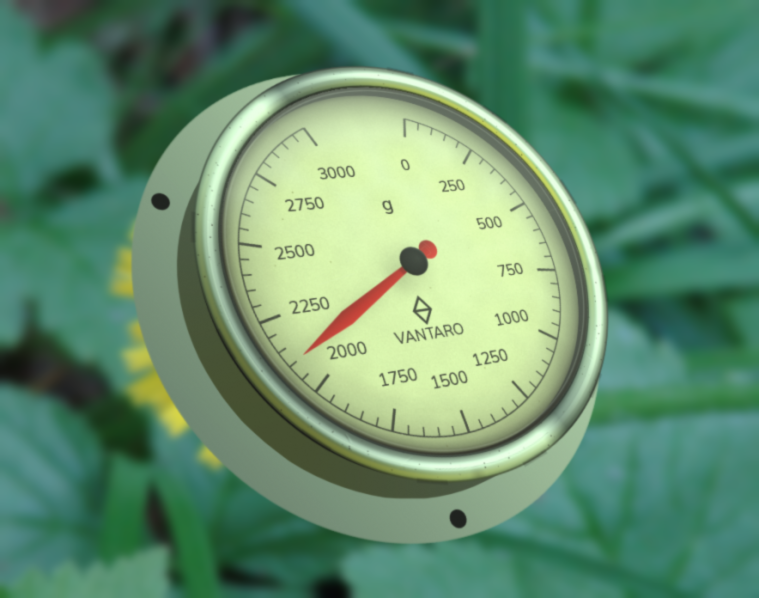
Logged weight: 2100; g
